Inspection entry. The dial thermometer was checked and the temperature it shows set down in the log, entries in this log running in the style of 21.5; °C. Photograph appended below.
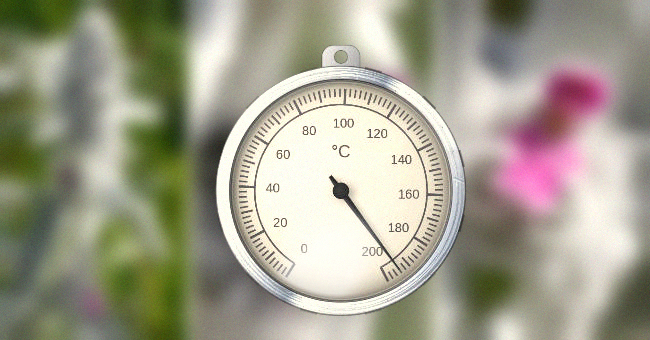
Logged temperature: 194; °C
